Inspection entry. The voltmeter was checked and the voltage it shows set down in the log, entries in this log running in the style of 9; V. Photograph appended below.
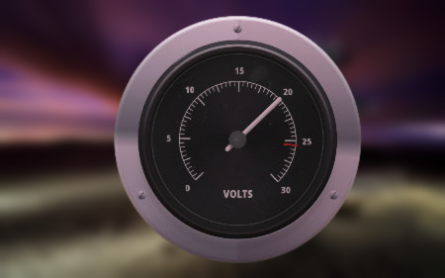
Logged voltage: 20; V
